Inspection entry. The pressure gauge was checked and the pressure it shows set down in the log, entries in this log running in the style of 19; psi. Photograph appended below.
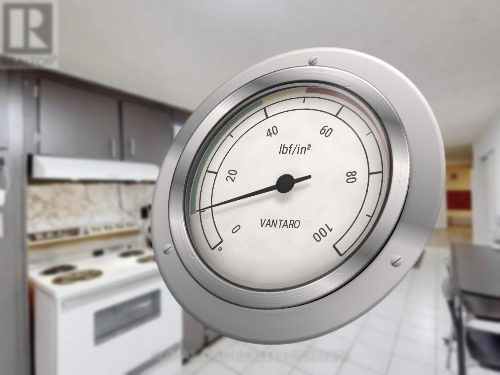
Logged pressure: 10; psi
